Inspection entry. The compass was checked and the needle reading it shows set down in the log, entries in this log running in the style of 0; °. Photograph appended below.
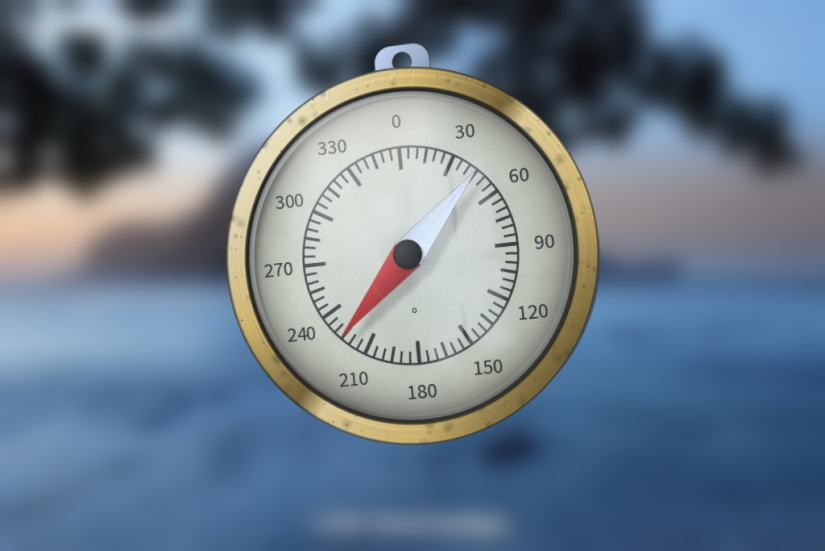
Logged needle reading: 225; °
